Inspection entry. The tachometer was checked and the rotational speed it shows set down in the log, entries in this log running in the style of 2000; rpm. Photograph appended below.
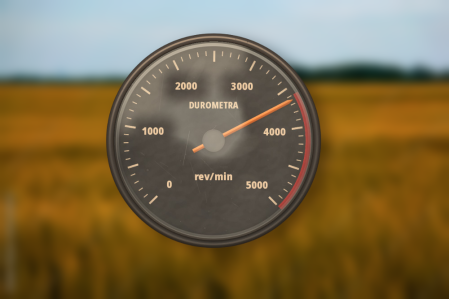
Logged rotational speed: 3650; rpm
